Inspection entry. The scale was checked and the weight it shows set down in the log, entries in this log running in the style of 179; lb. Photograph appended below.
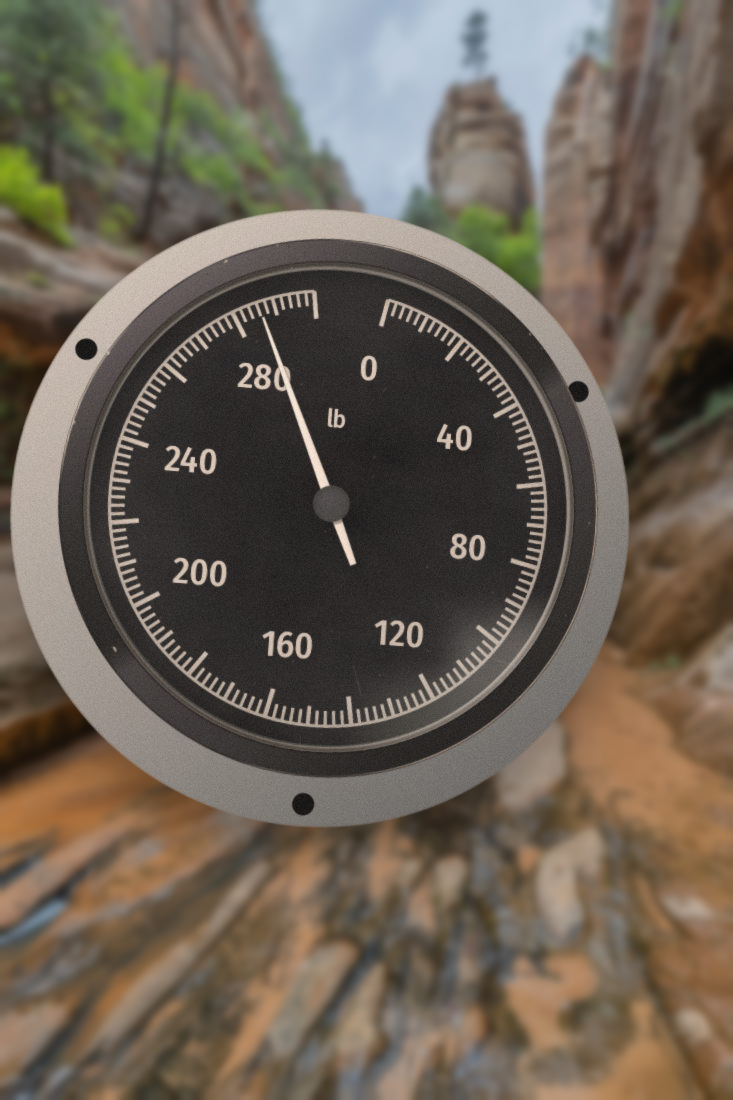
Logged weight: 286; lb
